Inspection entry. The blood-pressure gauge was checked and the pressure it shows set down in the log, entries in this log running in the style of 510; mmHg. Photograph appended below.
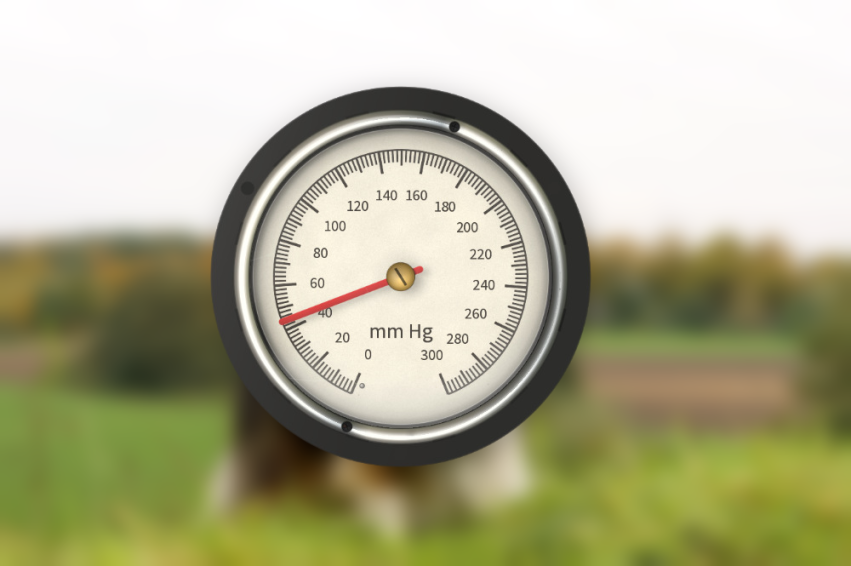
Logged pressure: 44; mmHg
